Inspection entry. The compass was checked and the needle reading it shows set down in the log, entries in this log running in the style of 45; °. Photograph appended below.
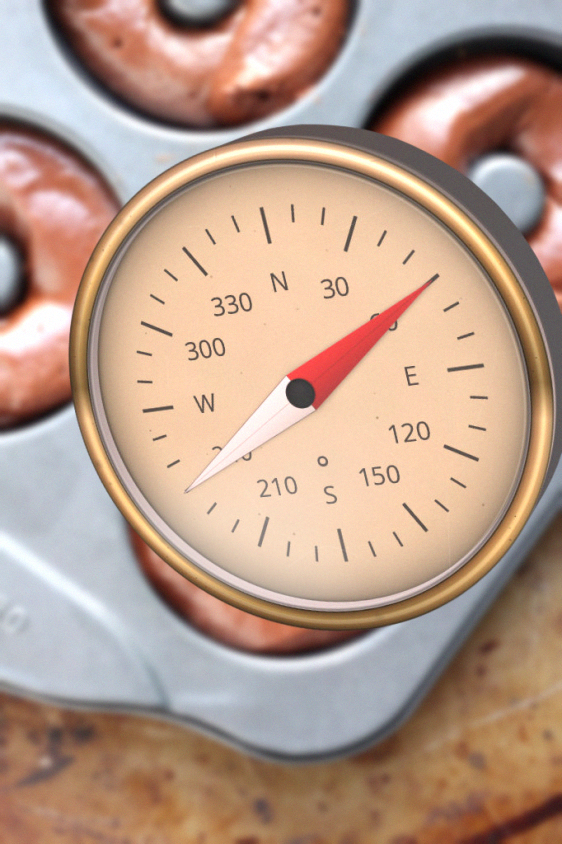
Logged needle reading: 60; °
